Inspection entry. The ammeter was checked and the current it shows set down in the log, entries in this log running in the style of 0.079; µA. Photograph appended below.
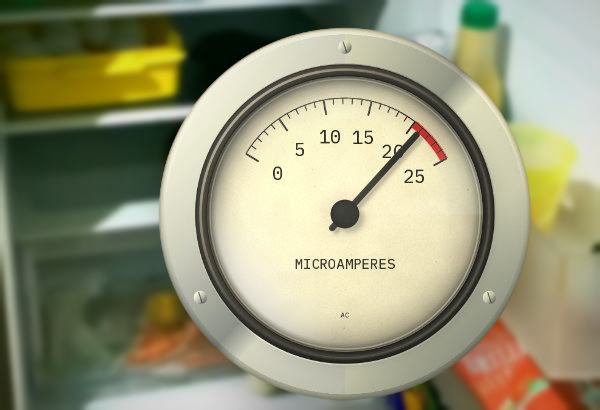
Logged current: 21; µA
